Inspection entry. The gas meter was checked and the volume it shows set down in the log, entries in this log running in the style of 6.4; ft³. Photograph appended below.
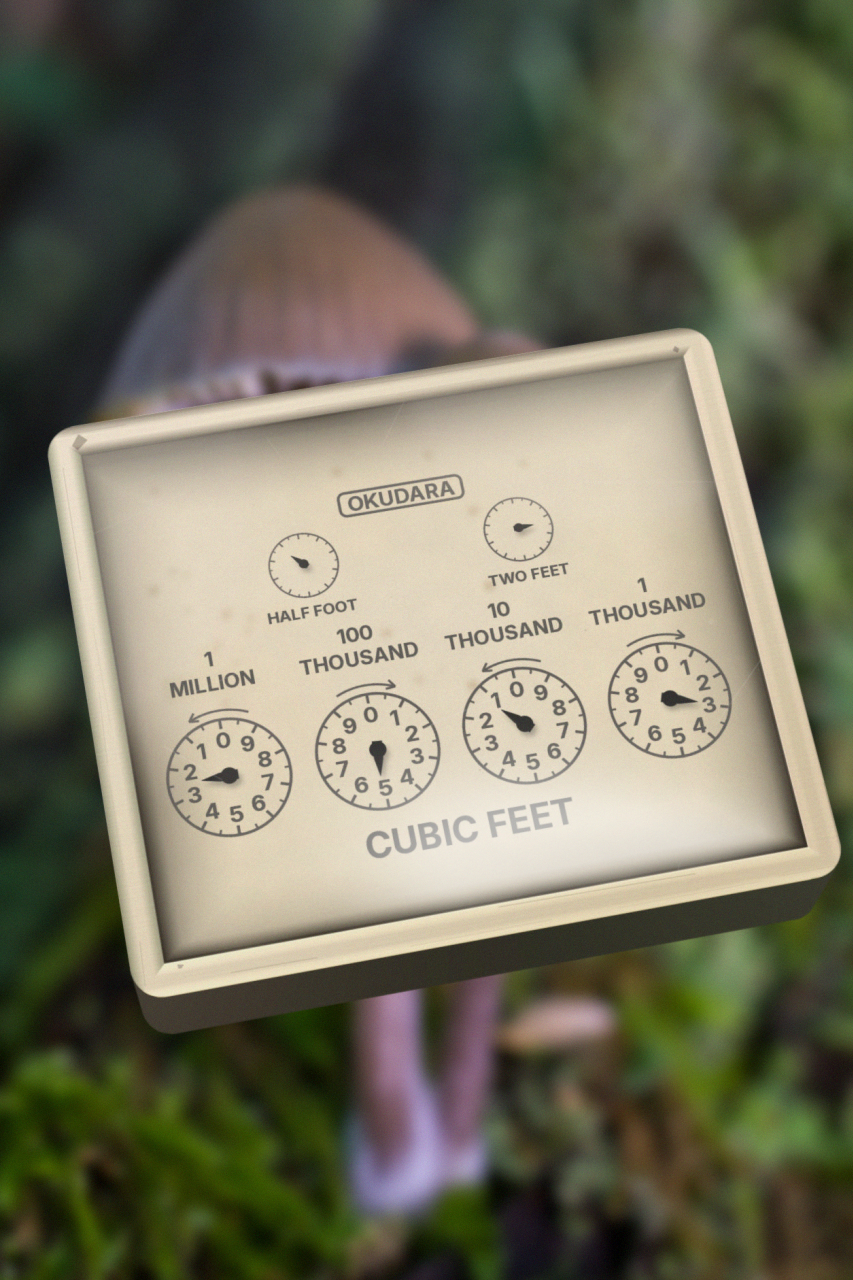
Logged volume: 251300; ft³
